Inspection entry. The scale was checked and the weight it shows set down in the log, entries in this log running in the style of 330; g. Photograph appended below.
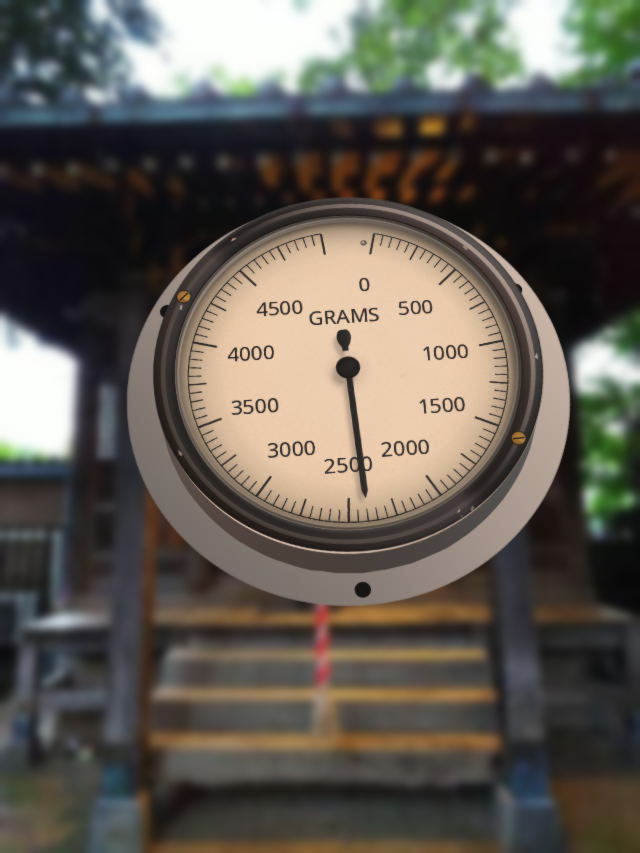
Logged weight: 2400; g
